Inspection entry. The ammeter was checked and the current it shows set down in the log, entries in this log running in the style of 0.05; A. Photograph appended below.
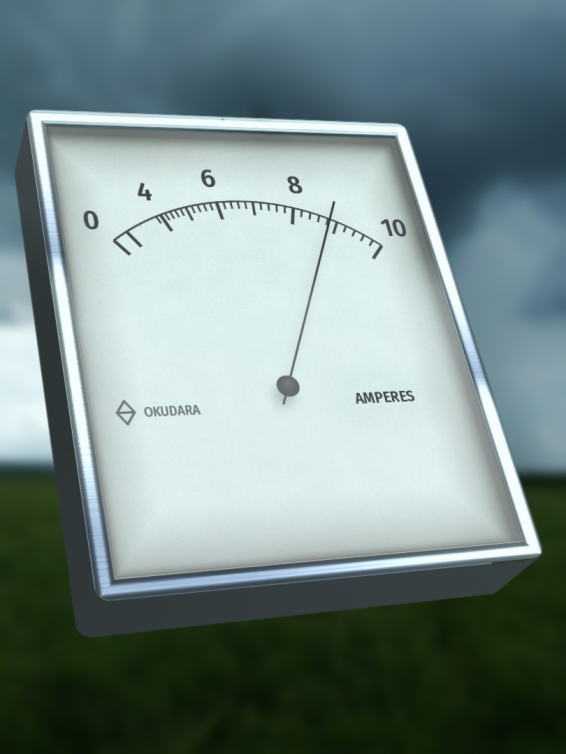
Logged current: 8.8; A
